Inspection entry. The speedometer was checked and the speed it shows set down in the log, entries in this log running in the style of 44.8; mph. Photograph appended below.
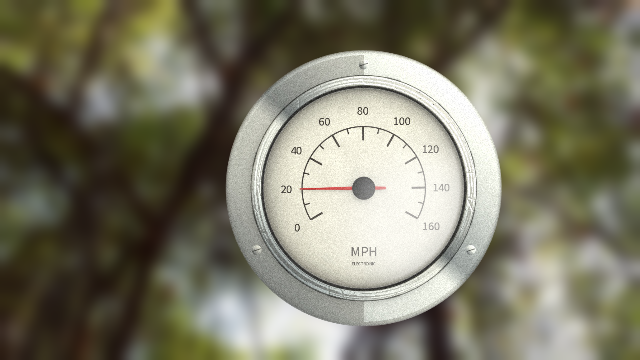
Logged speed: 20; mph
